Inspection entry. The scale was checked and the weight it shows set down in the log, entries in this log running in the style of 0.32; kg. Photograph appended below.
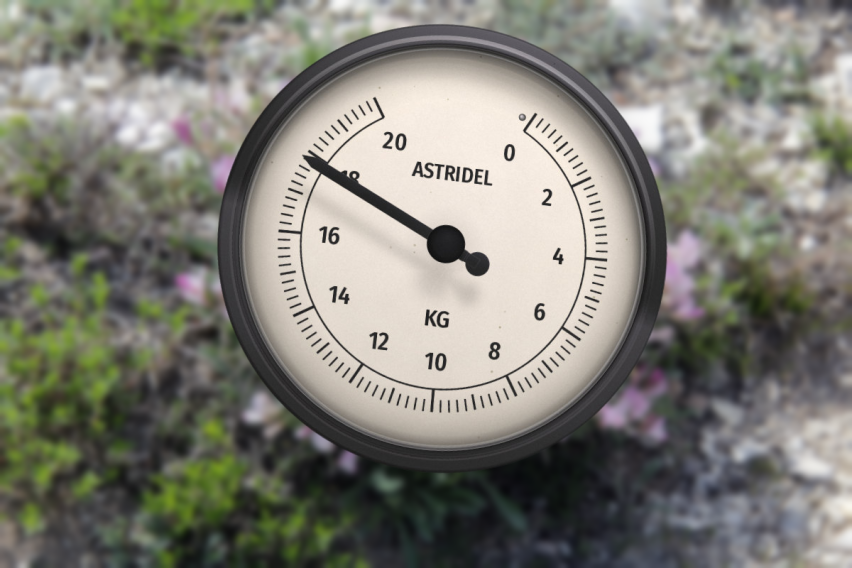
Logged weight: 17.8; kg
